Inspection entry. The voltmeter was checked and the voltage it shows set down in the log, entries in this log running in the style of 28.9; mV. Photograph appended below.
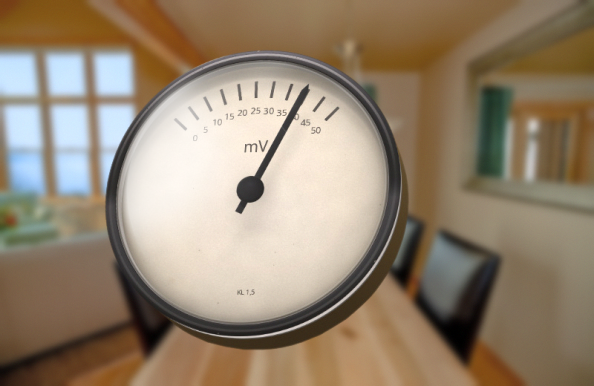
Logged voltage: 40; mV
